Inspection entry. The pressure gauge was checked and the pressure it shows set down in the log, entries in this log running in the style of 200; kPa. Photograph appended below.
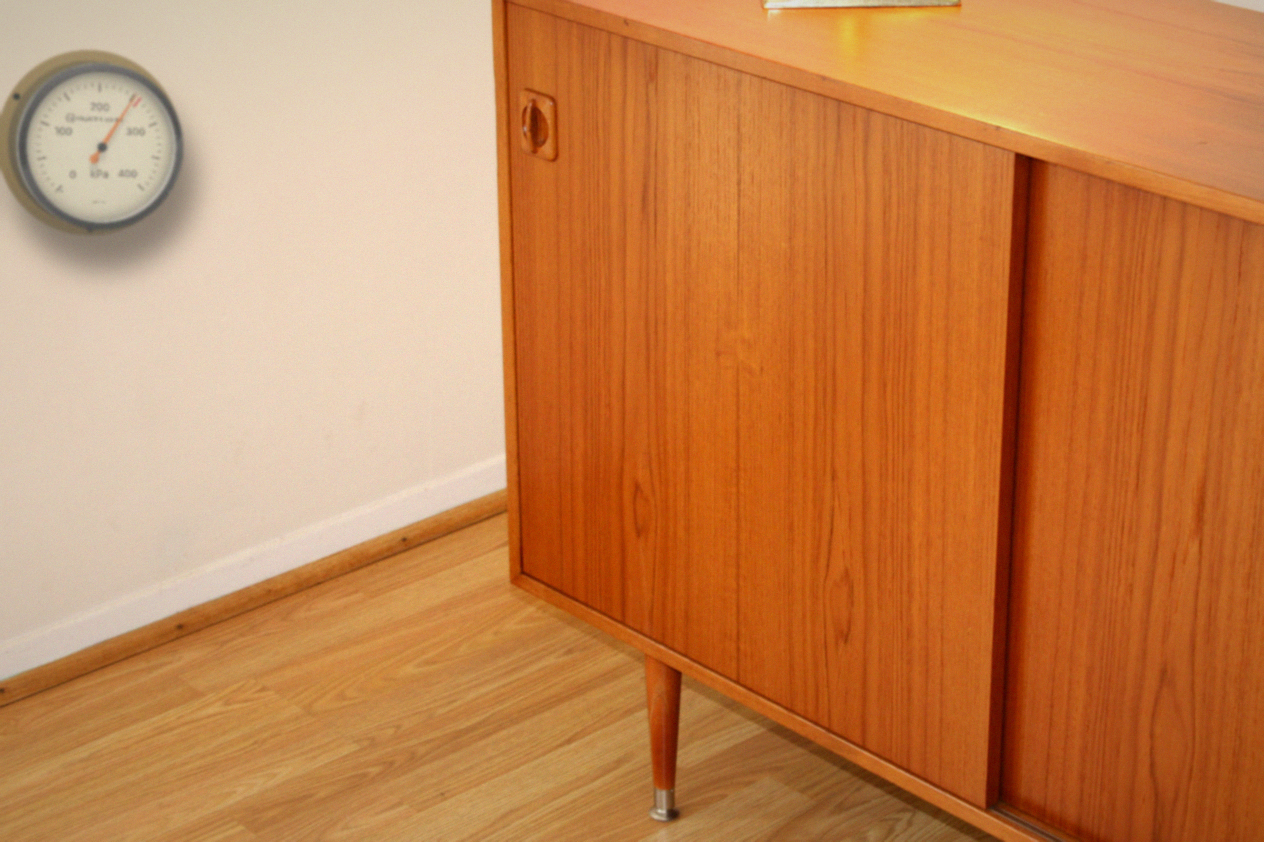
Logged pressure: 250; kPa
